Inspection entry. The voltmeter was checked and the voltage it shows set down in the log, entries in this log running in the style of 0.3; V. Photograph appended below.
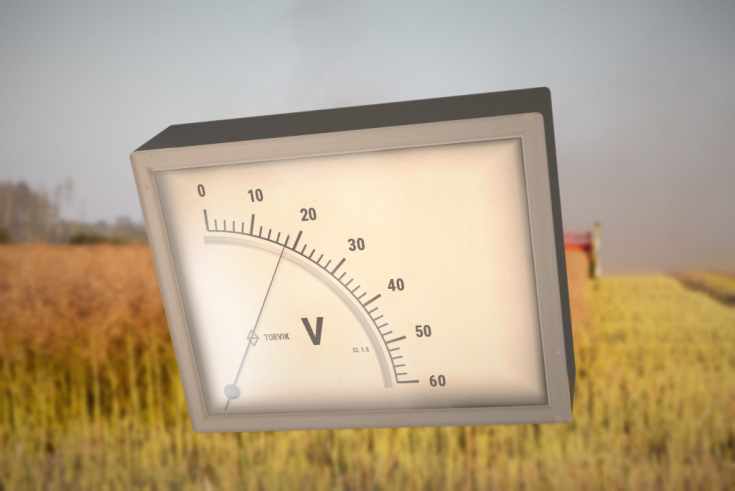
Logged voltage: 18; V
